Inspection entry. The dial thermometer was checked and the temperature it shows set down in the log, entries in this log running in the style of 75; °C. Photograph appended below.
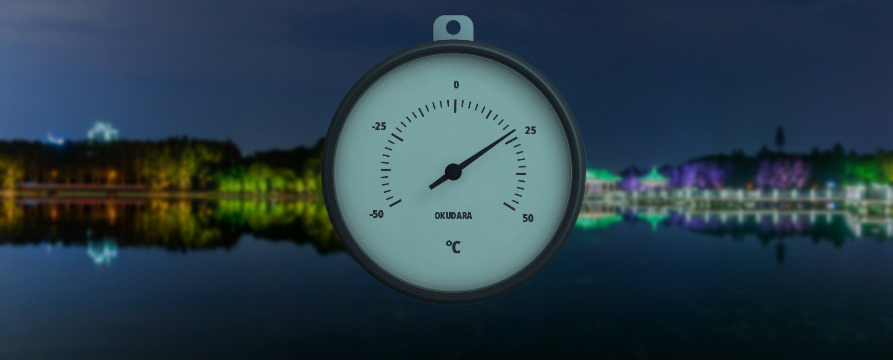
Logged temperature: 22.5; °C
